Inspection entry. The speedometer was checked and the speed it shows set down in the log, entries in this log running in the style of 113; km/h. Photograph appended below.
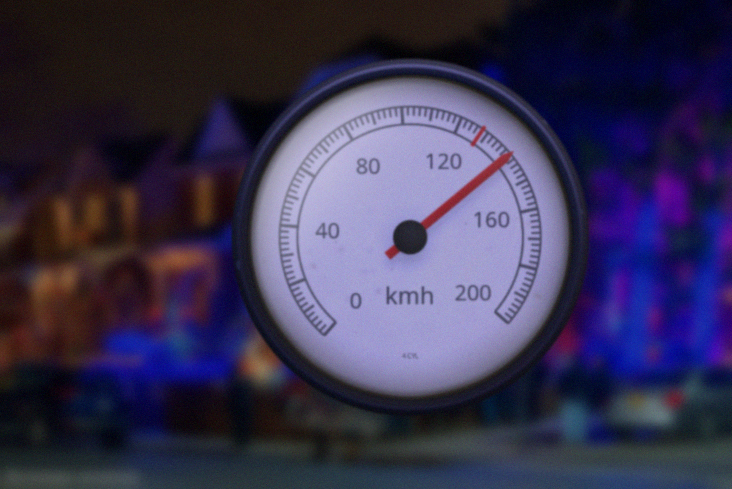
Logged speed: 140; km/h
